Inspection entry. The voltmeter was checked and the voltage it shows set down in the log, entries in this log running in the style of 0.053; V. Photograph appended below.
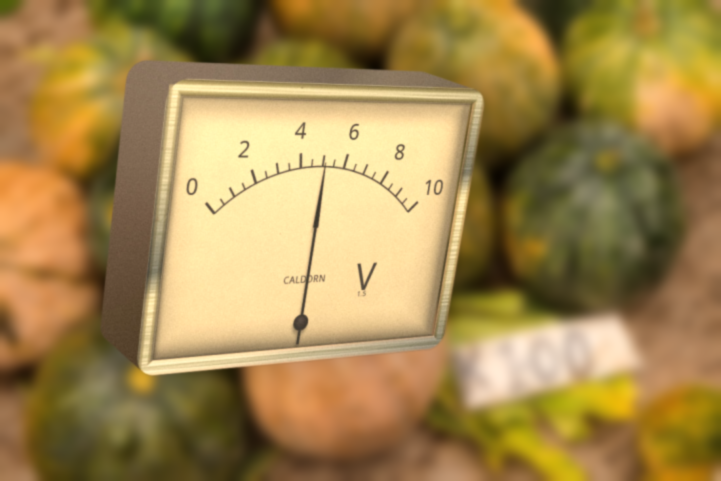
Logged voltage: 5; V
